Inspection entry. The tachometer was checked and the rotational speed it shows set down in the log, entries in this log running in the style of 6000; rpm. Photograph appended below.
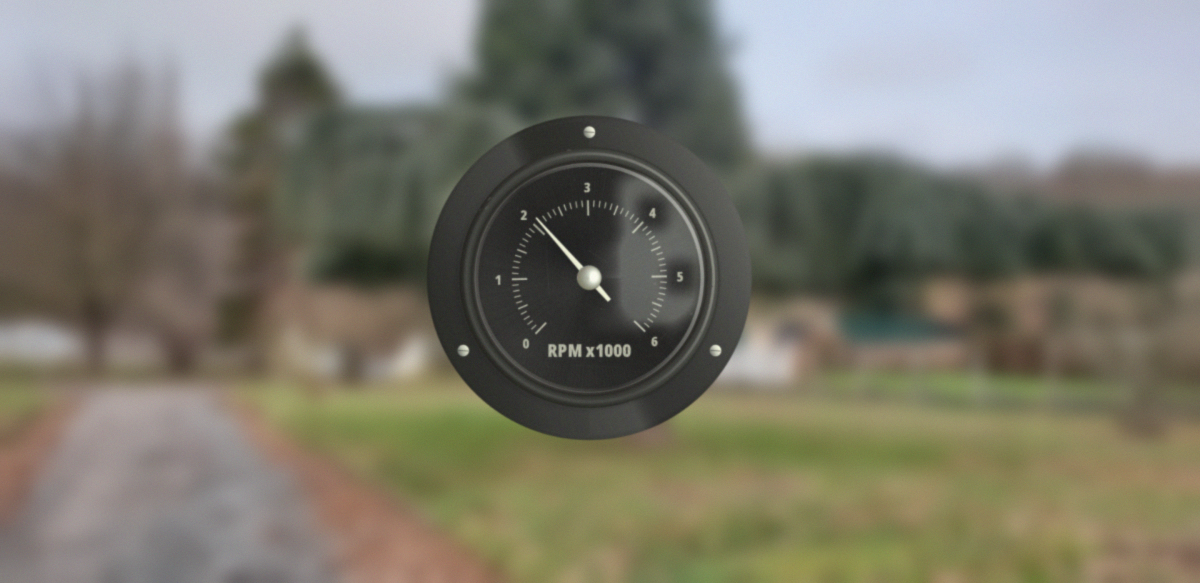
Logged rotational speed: 2100; rpm
